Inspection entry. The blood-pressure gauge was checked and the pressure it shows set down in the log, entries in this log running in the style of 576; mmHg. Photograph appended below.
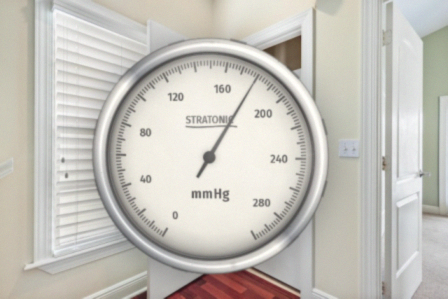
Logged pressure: 180; mmHg
